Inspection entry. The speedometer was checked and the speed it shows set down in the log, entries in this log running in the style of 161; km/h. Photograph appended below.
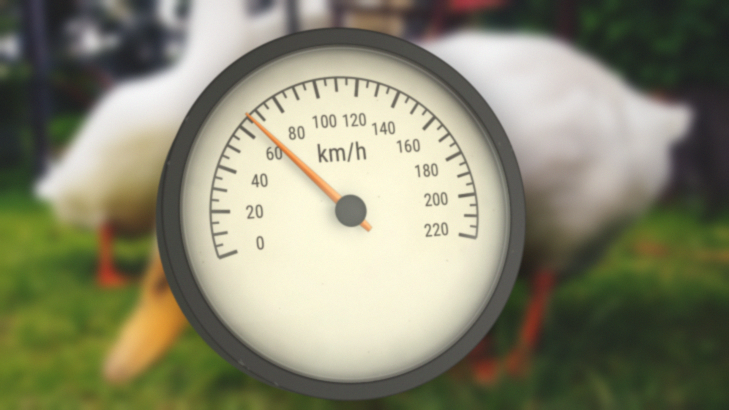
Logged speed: 65; km/h
